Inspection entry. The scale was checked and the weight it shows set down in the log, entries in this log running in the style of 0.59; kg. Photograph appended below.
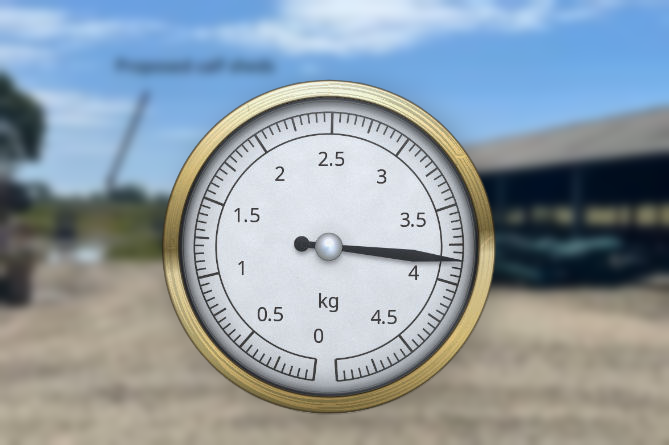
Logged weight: 3.85; kg
